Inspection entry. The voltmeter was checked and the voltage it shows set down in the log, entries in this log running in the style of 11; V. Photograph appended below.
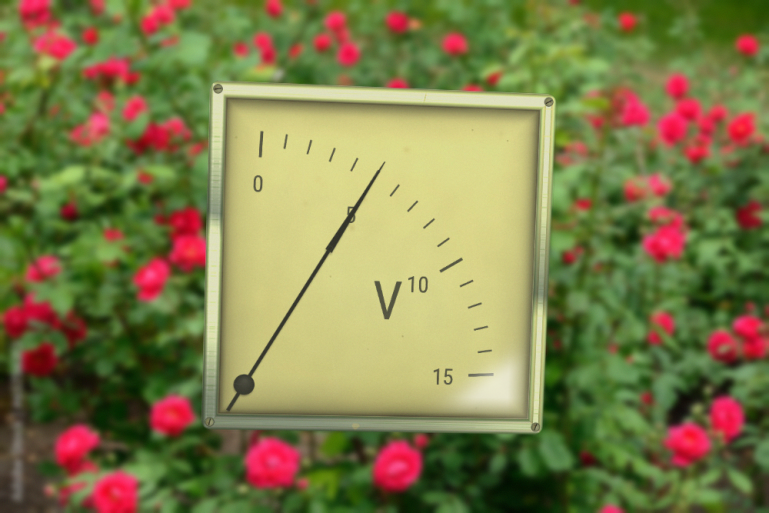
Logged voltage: 5; V
